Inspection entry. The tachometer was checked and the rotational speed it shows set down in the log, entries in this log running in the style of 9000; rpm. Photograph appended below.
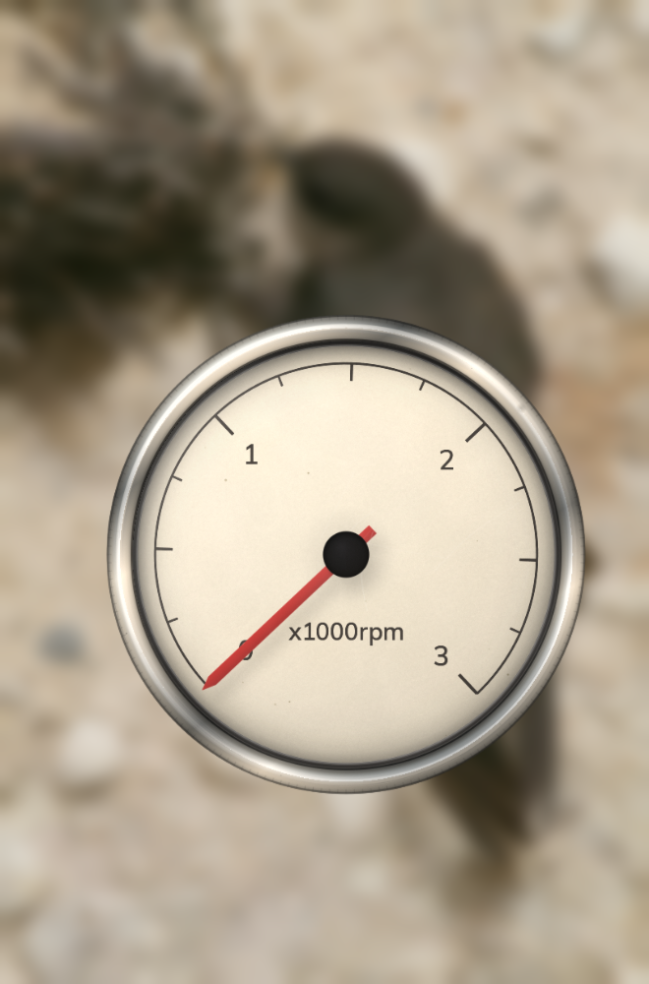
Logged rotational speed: 0; rpm
